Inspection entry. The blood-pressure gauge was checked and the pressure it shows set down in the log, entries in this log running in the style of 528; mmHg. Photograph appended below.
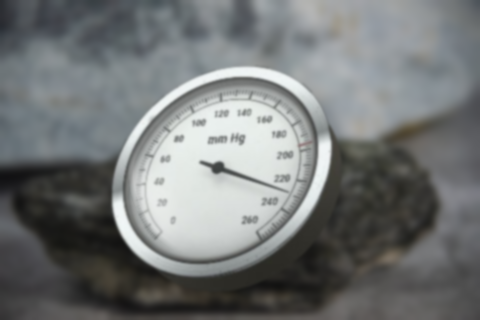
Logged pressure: 230; mmHg
